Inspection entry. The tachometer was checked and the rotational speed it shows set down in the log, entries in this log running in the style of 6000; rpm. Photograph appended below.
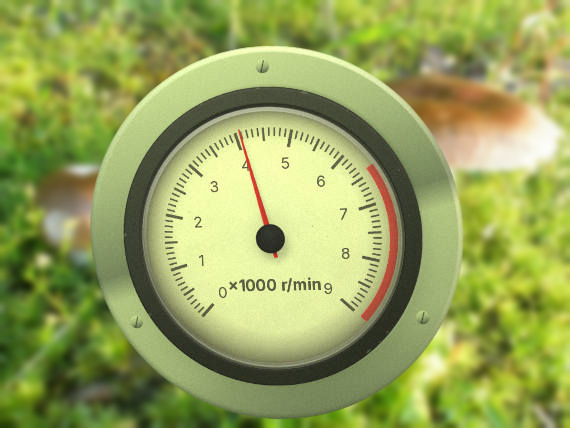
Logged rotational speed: 4100; rpm
